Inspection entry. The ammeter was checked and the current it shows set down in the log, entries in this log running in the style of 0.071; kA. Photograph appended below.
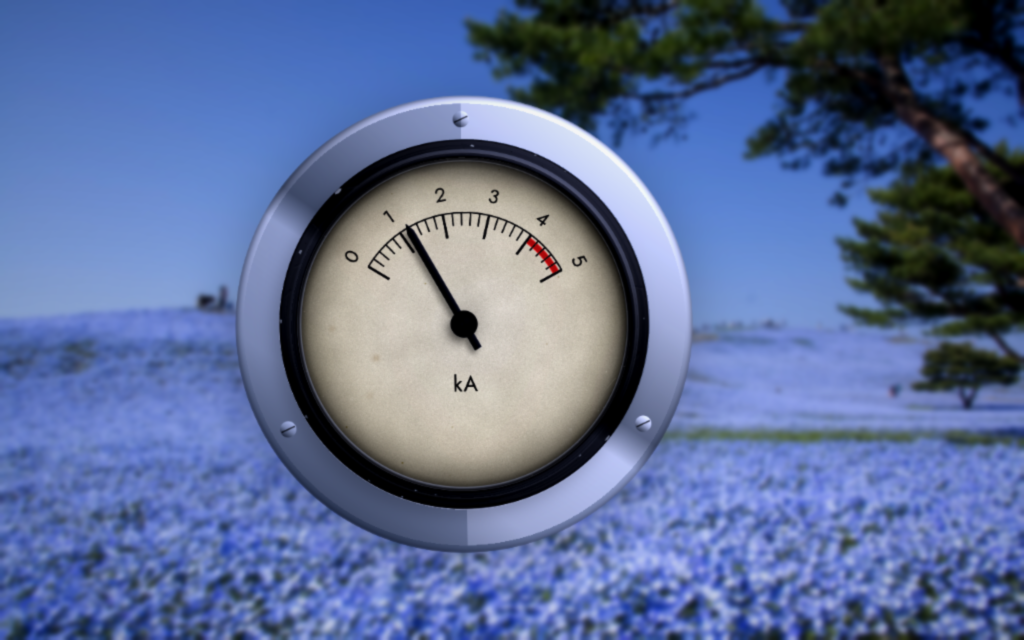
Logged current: 1.2; kA
